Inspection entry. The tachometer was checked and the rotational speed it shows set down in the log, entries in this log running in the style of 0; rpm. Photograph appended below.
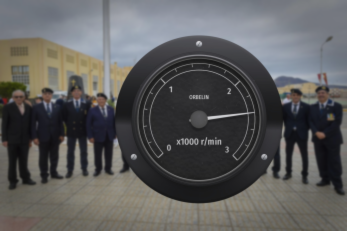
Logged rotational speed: 2400; rpm
